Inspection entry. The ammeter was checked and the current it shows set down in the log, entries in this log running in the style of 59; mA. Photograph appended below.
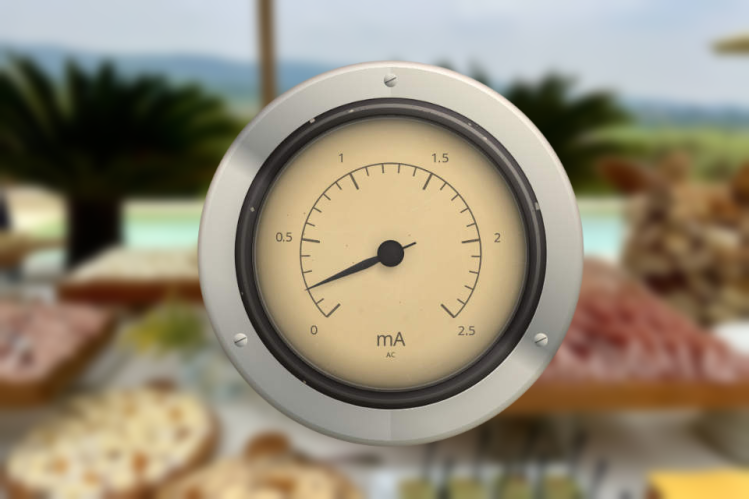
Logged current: 0.2; mA
